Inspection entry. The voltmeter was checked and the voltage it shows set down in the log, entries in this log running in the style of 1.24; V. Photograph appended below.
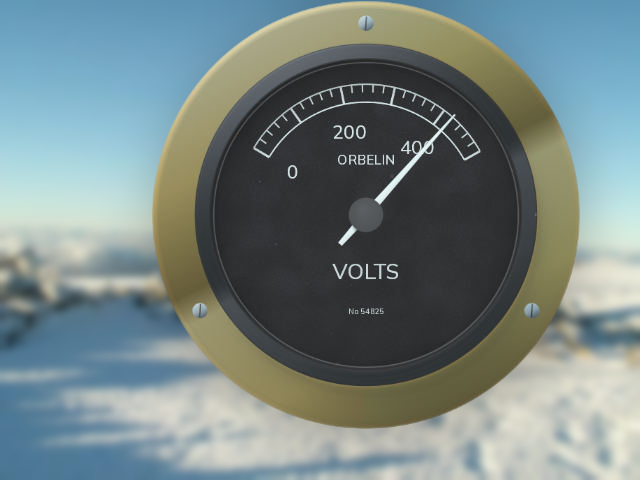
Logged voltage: 420; V
